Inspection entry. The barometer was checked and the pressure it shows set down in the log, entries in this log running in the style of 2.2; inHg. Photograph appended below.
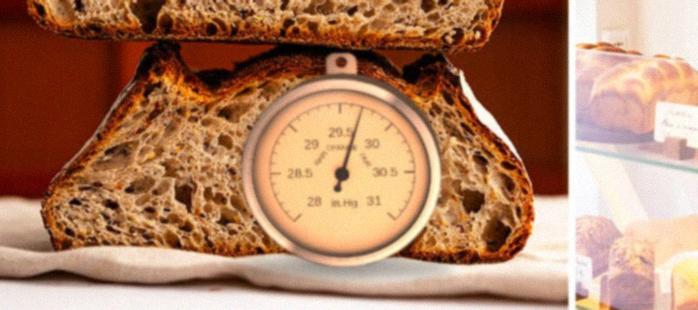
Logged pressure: 29.7; inHg
